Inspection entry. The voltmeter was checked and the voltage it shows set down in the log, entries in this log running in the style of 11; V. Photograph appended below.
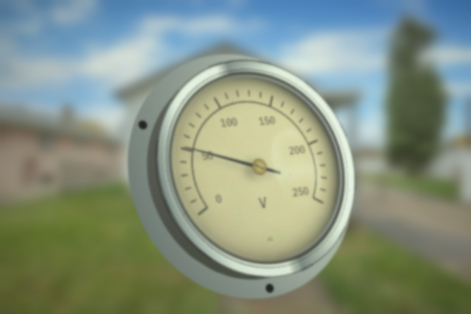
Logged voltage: 50; V
